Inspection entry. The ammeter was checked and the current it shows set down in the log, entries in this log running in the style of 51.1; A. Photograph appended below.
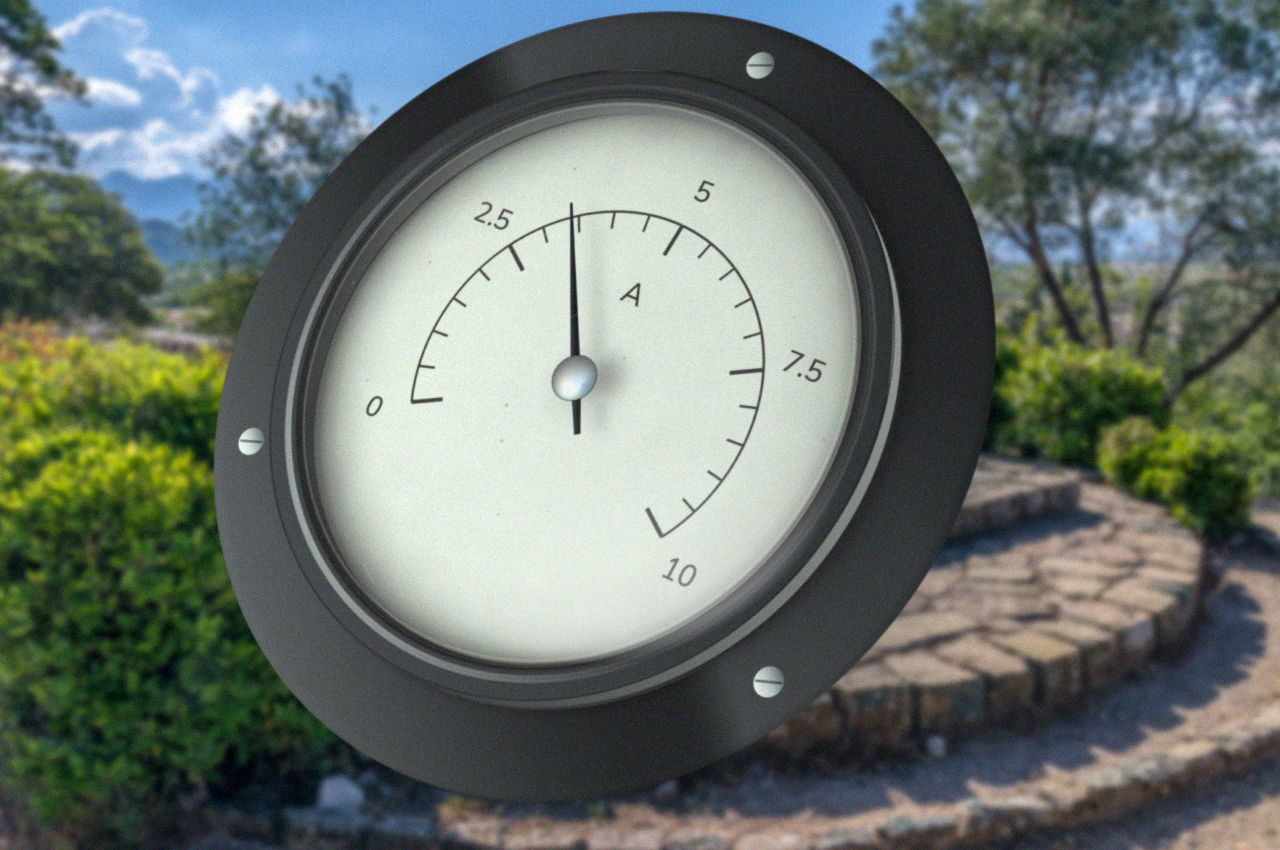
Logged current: 3.5; A
